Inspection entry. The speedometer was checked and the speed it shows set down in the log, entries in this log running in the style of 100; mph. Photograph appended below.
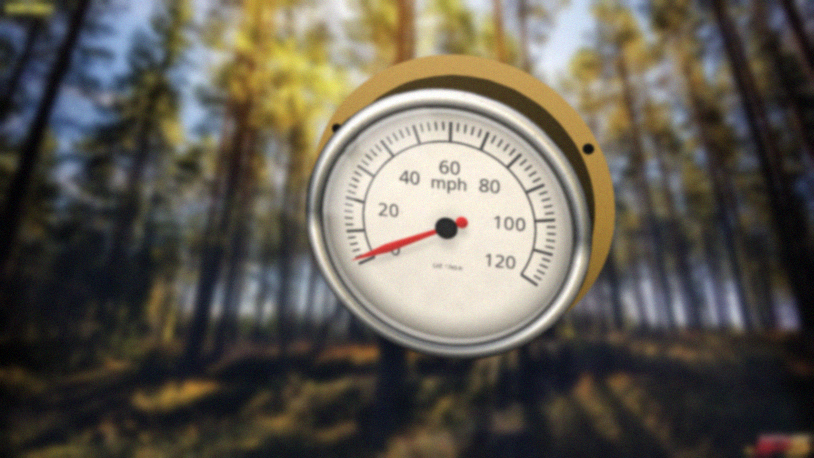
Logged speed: 2; mph
